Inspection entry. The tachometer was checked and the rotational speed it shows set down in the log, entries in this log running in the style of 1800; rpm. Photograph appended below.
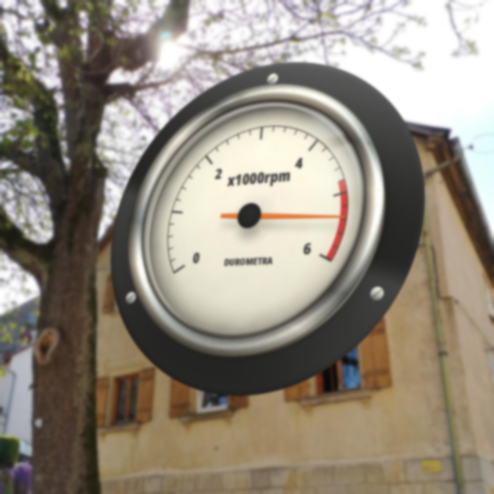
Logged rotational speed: 5400; rpm
